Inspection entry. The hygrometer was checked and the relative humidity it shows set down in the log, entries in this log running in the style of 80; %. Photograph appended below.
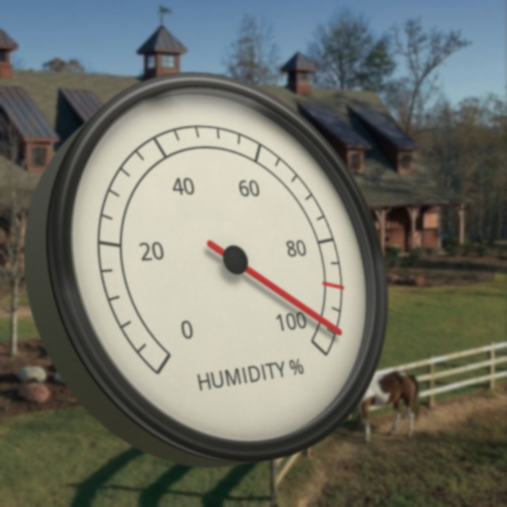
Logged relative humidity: 96; %
